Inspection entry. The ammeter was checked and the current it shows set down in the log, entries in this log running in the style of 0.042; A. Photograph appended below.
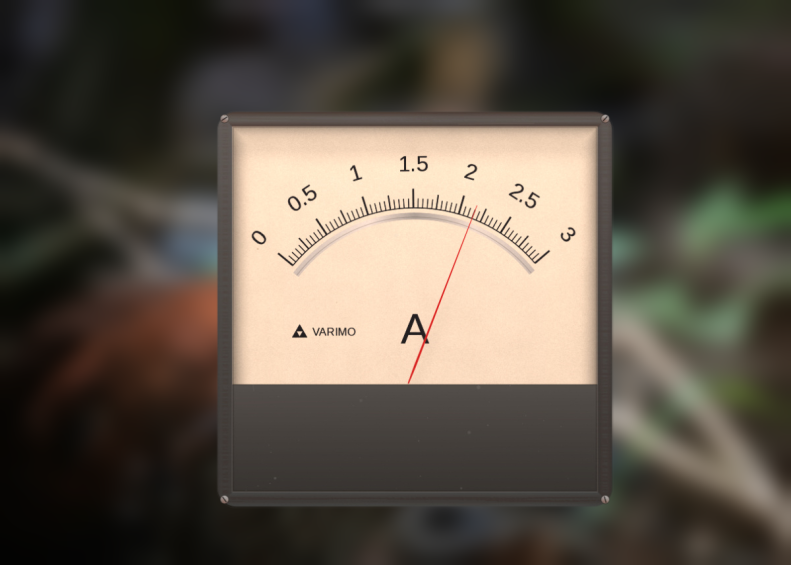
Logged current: 2.15; A
